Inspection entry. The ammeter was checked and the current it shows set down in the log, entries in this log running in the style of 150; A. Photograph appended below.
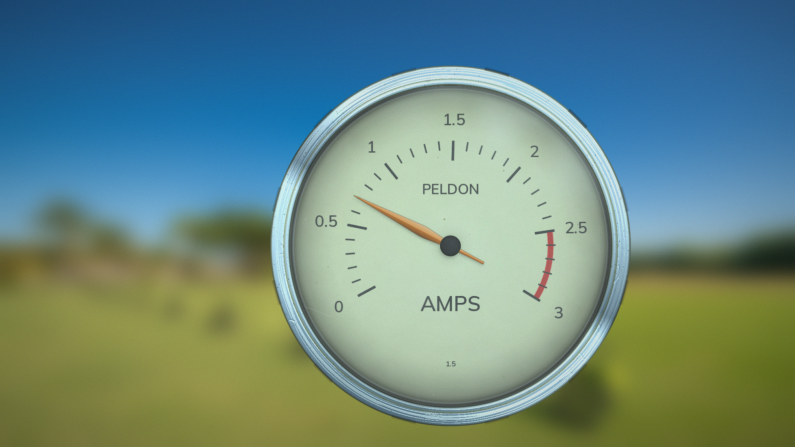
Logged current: 0.7; A
